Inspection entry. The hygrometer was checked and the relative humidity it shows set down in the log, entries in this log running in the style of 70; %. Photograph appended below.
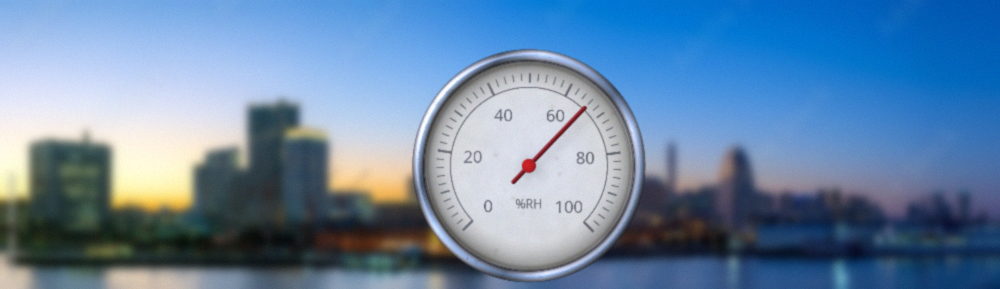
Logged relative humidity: 66; %
